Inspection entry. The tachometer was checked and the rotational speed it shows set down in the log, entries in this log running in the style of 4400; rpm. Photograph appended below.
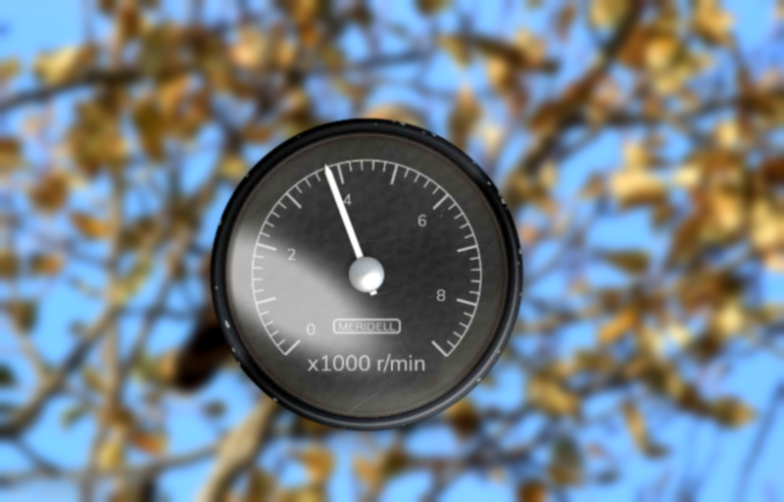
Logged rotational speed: 3800; rpm
